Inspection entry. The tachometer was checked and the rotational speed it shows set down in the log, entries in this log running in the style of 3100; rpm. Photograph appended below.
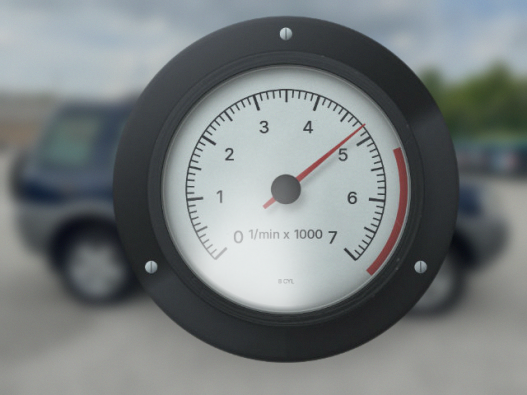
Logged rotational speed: 4800; rpm
